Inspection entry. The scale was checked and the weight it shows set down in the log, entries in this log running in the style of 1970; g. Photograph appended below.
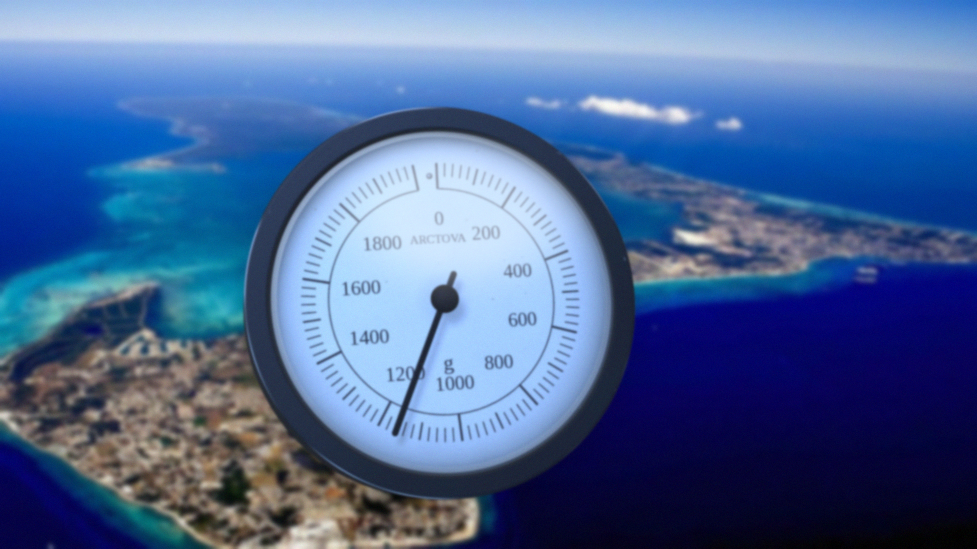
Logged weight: 1160; g
